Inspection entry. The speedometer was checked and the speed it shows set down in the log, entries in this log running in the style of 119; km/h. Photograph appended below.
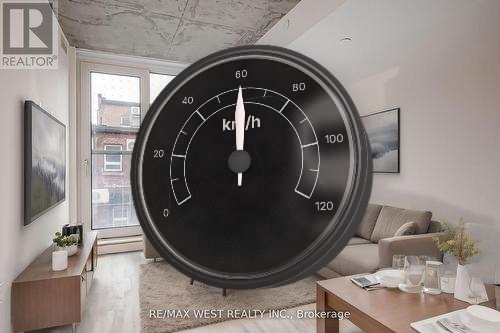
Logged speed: 60; km/h
